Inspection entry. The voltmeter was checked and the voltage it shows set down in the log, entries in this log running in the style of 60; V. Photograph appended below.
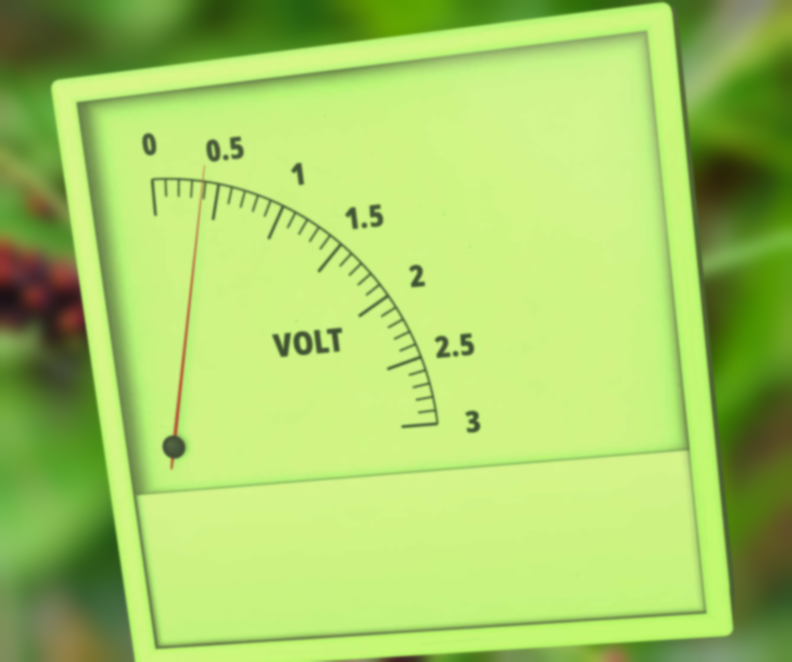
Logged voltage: 0.4; V
